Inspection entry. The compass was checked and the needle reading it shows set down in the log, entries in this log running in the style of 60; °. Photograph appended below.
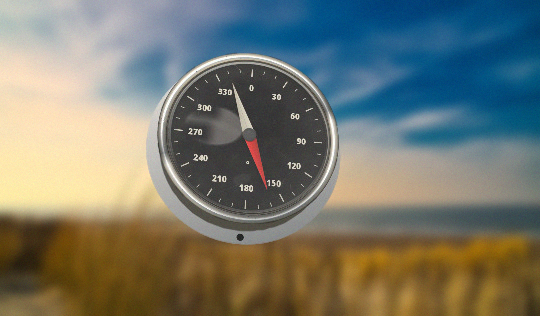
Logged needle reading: 160; °
